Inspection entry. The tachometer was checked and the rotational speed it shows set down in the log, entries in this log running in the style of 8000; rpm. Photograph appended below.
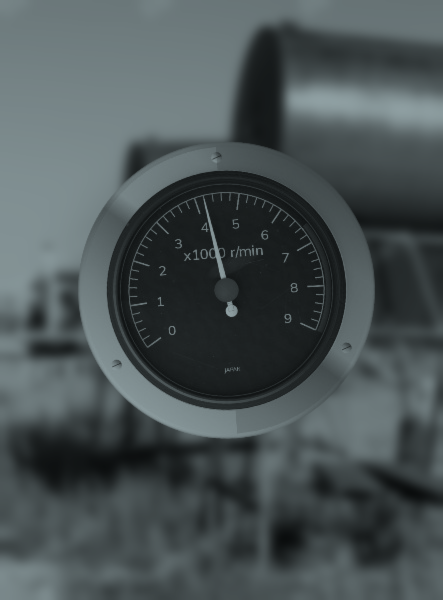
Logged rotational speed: 4200; rpm
